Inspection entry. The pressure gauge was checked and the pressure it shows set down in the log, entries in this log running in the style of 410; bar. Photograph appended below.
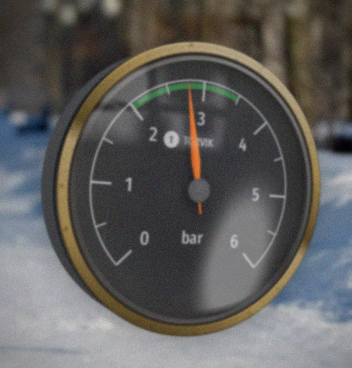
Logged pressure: 2.75; bar
